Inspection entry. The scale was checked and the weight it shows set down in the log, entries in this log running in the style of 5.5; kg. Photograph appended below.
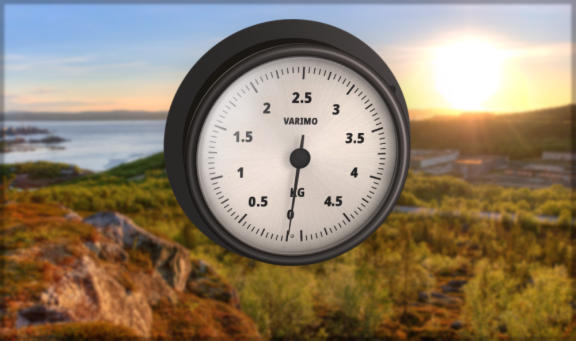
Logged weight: 0; kg
